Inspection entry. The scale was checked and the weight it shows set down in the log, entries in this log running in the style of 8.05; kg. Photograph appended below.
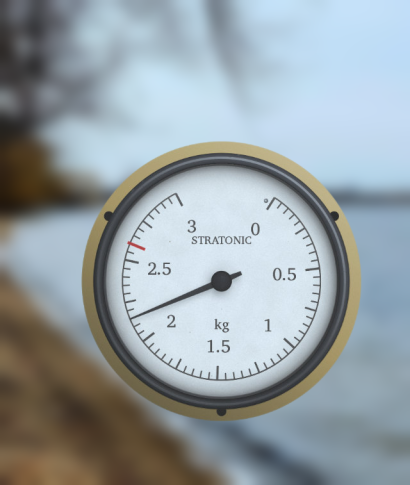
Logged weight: 2.15; kg
